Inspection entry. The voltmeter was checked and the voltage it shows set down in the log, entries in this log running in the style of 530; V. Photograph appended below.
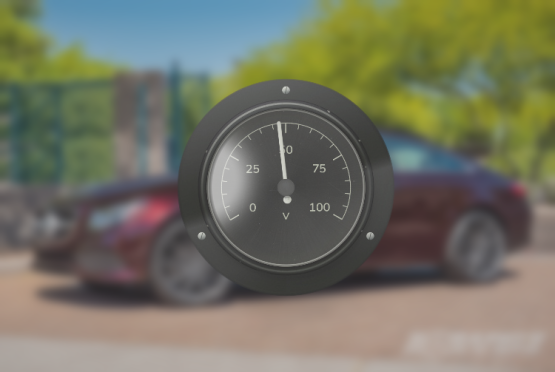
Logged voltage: 47.5; V
